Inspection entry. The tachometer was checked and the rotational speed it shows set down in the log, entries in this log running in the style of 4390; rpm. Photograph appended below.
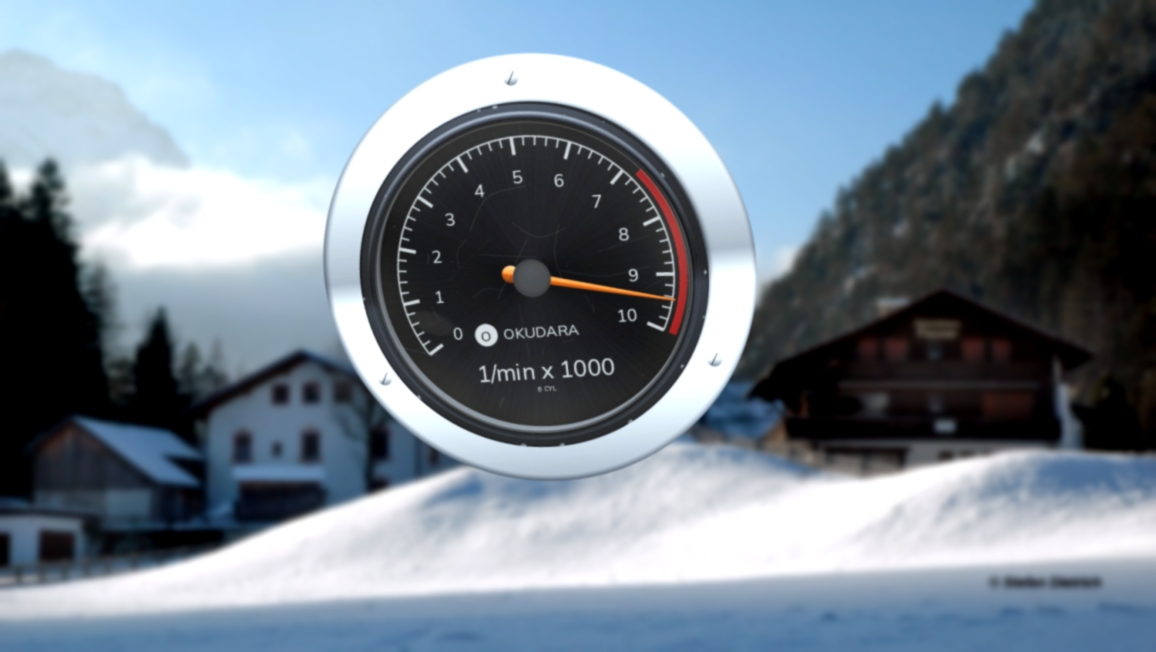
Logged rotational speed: 9400; rpm
